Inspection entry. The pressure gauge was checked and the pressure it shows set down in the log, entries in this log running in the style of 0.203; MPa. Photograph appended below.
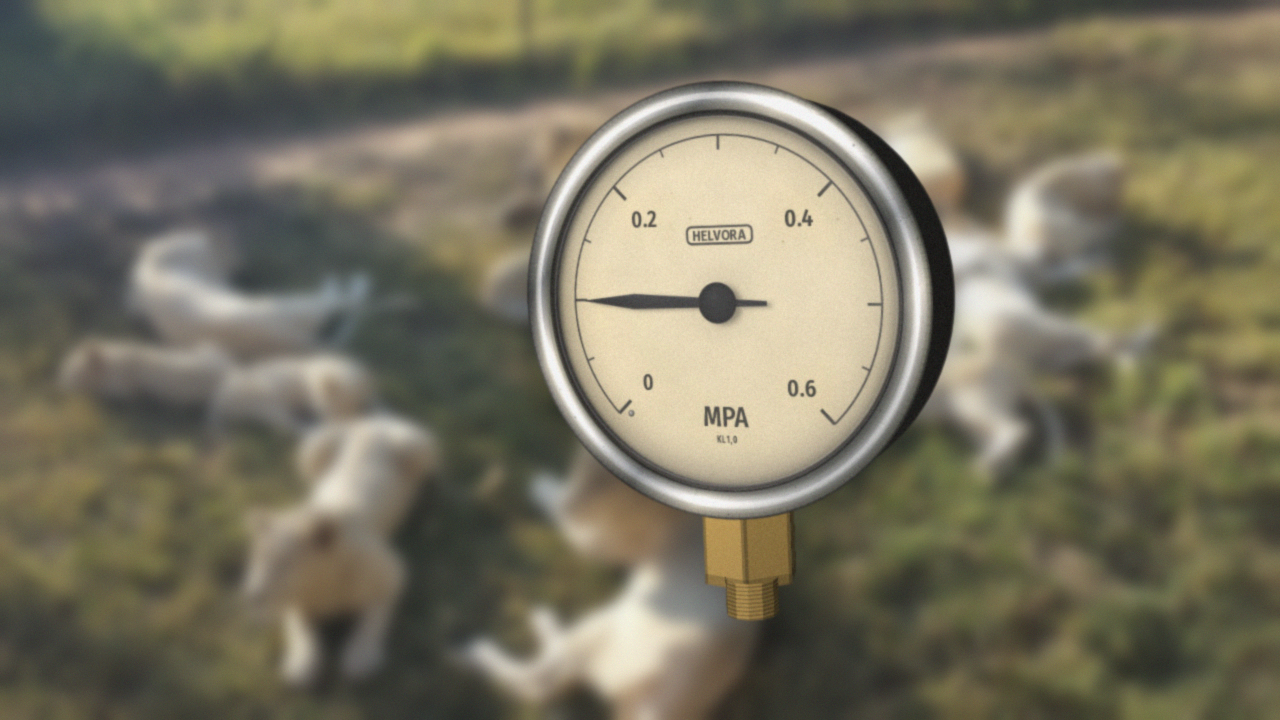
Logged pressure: 0.1; MPa
